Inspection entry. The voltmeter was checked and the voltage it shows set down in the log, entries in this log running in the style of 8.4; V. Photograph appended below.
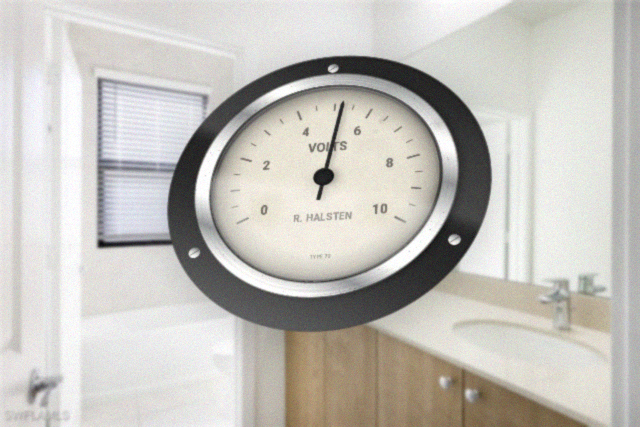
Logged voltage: 5.25; V
